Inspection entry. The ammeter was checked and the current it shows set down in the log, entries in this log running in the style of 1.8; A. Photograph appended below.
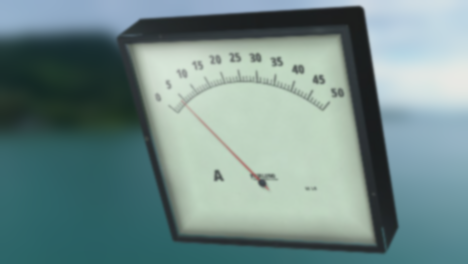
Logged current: 5; A
